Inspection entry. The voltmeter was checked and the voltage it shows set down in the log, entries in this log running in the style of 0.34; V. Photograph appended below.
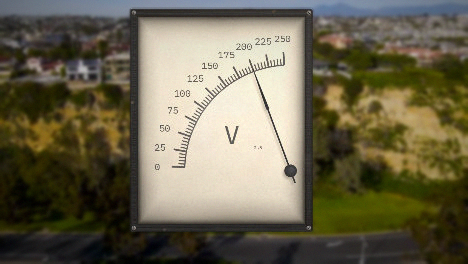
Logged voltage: 200; V
